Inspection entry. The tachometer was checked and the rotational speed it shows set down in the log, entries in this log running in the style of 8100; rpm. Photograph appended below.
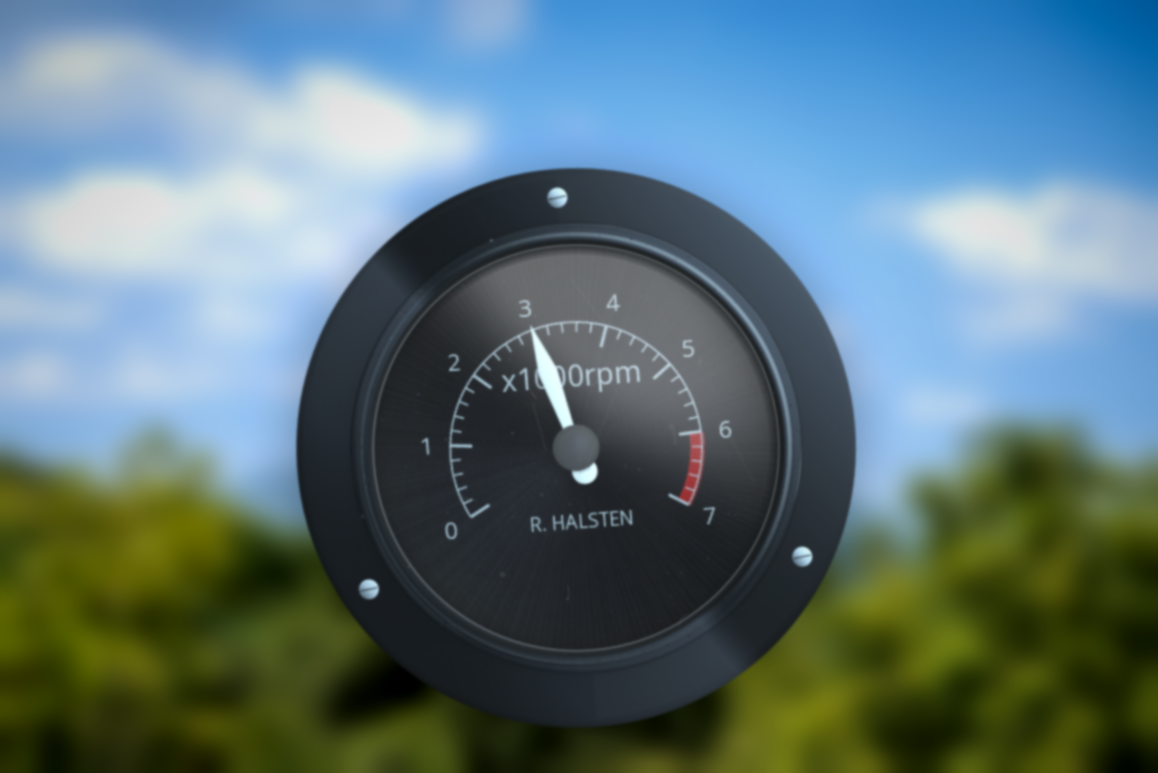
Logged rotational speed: 3000; rpm
